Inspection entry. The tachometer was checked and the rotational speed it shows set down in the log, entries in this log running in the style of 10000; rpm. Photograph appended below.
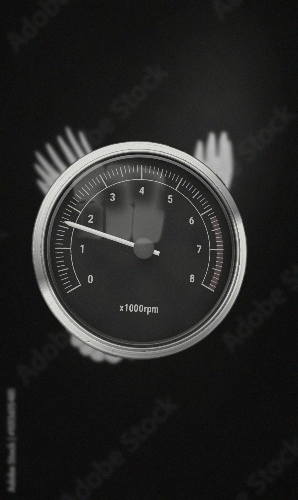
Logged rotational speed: 1600; rpm
